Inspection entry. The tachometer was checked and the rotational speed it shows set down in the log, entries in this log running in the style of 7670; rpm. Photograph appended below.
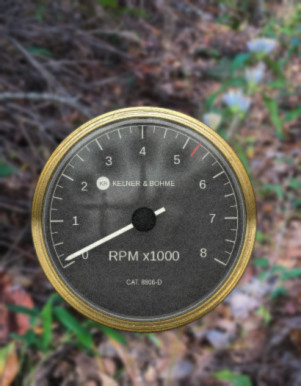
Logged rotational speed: 125; rpm
